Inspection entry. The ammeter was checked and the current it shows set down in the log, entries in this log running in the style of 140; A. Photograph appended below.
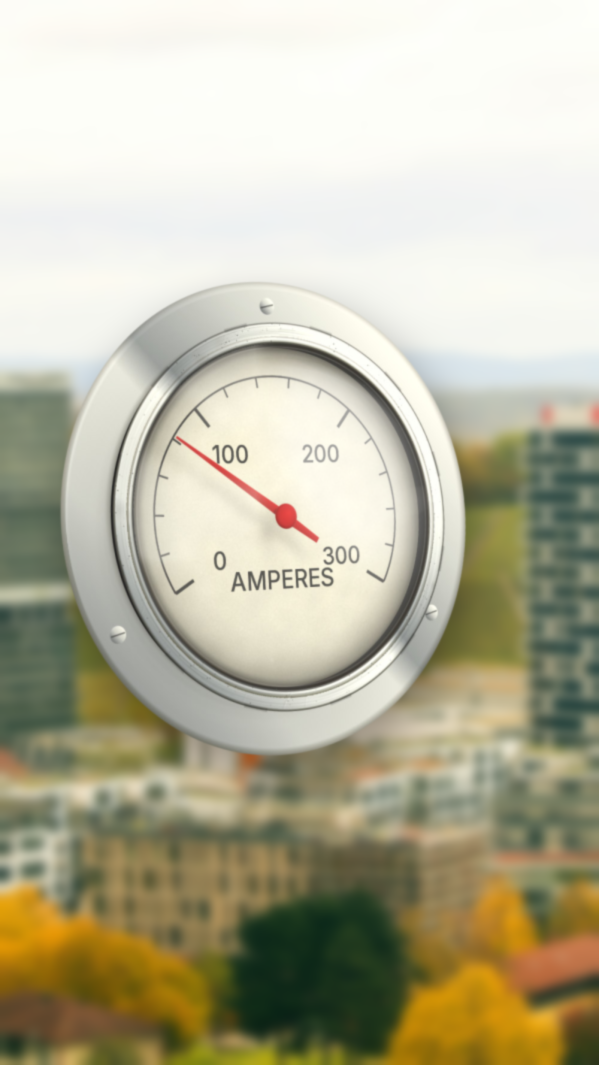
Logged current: 80; A
